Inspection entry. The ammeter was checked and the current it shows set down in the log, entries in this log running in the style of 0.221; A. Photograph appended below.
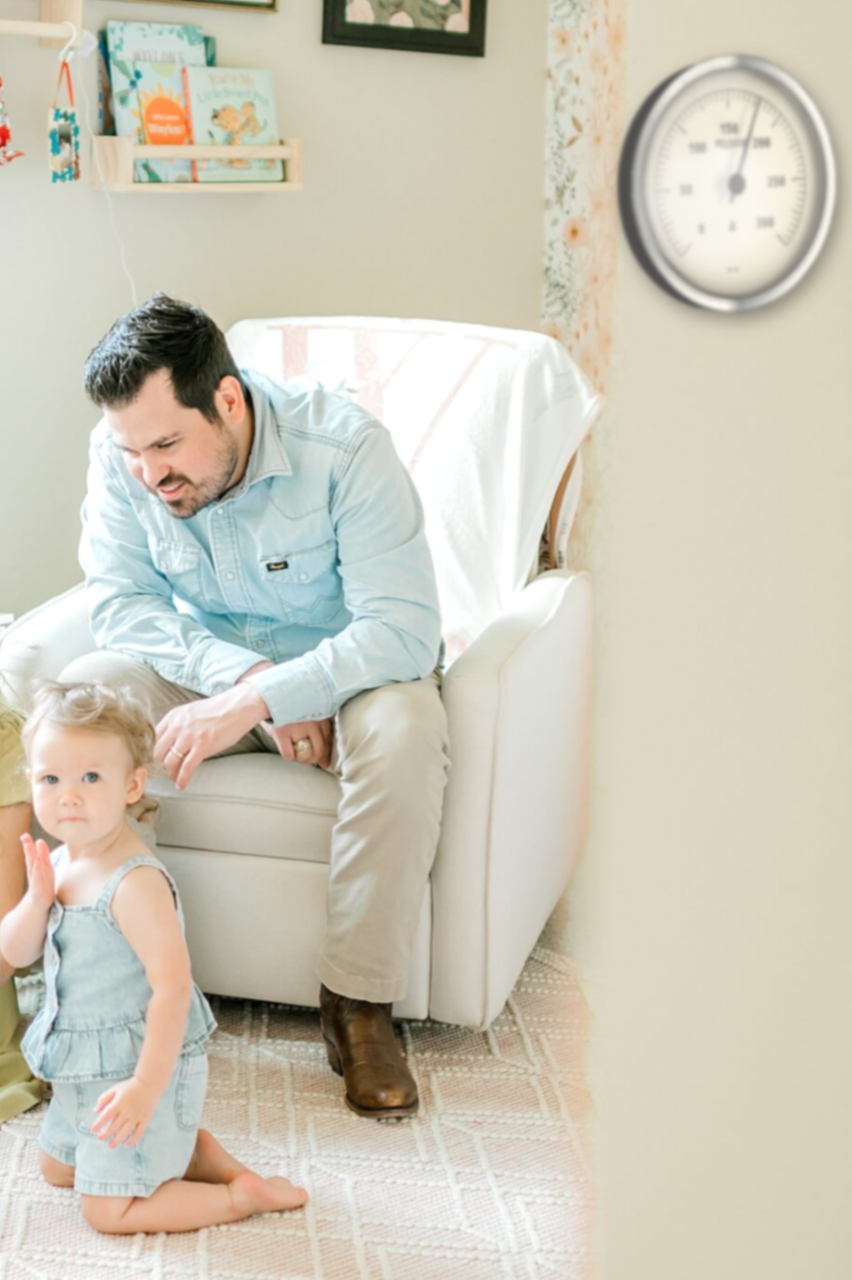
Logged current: 175; A
